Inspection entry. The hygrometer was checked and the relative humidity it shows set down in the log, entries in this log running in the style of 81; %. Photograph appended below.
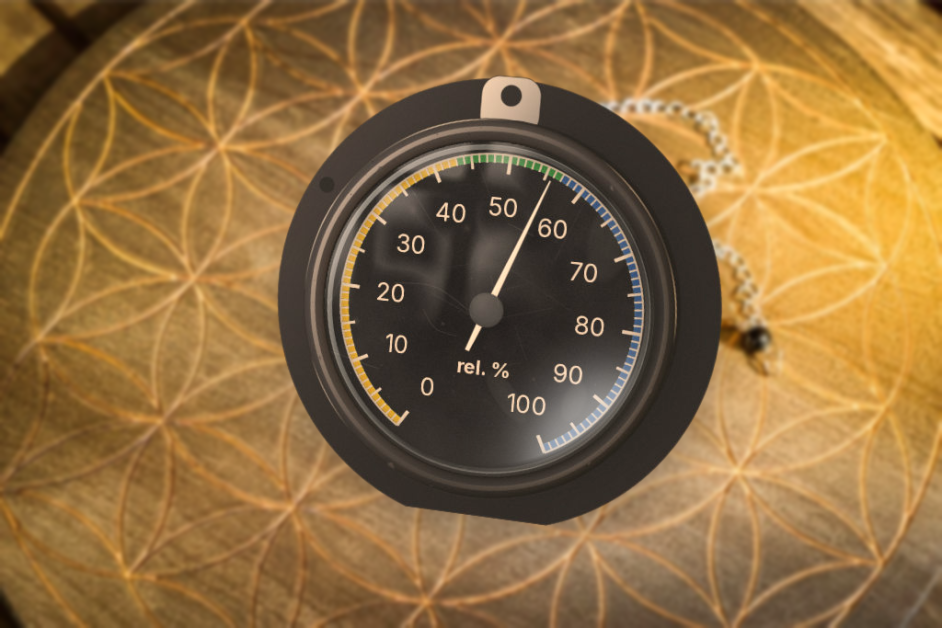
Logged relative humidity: 56; %
